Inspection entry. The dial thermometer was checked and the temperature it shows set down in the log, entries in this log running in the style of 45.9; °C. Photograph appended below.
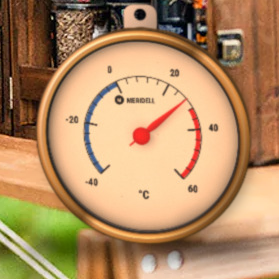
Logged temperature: 28; °C
